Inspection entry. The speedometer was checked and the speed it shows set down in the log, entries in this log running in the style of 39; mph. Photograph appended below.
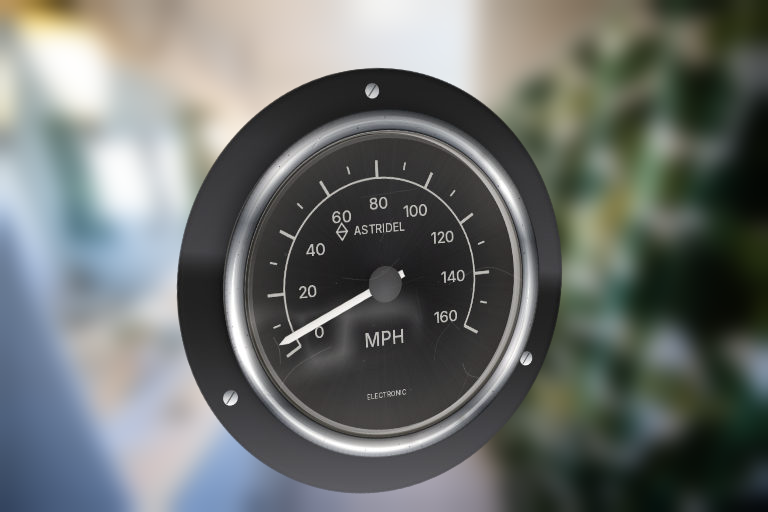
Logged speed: 5; mph
